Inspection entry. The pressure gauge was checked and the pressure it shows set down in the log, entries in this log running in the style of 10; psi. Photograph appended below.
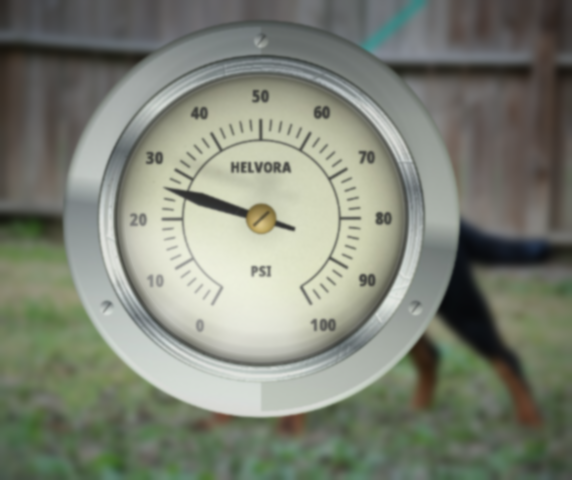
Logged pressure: 26; psi
